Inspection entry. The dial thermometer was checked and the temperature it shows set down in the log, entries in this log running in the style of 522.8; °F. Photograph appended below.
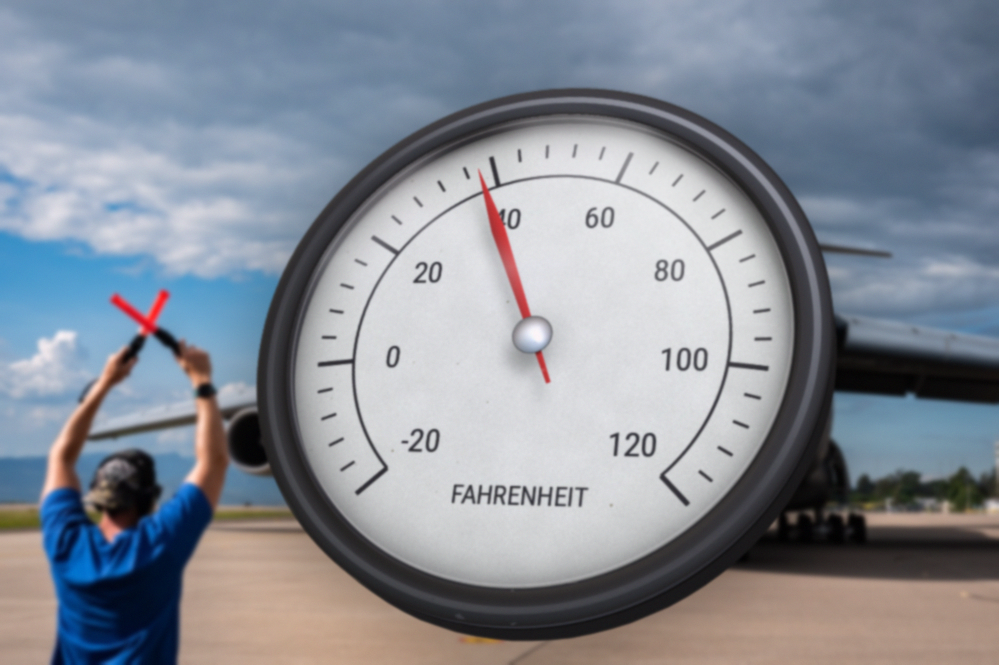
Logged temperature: 38; °F
